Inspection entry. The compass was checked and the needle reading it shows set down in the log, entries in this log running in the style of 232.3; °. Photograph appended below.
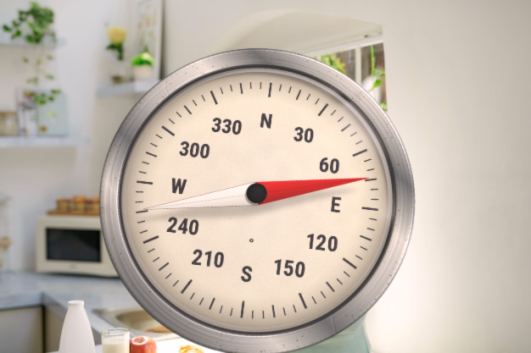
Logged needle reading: 75; °
